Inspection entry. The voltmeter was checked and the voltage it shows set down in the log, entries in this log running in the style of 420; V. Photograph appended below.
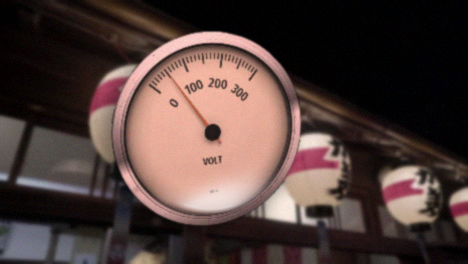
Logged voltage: 50; V
